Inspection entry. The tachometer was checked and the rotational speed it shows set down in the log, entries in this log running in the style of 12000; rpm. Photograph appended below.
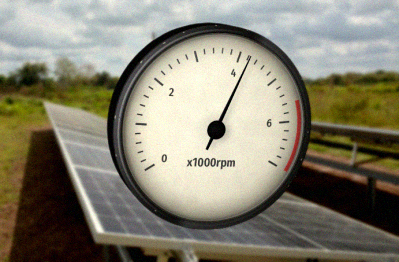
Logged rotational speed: 4200; rpm
